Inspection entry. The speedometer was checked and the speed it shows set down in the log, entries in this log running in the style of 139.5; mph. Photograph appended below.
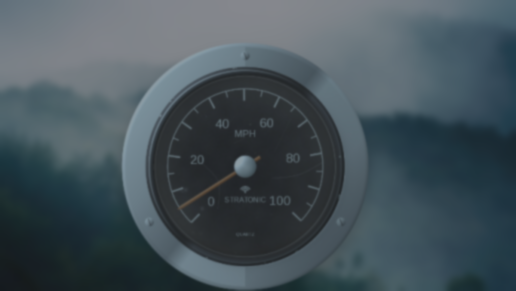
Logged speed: 5; mph
